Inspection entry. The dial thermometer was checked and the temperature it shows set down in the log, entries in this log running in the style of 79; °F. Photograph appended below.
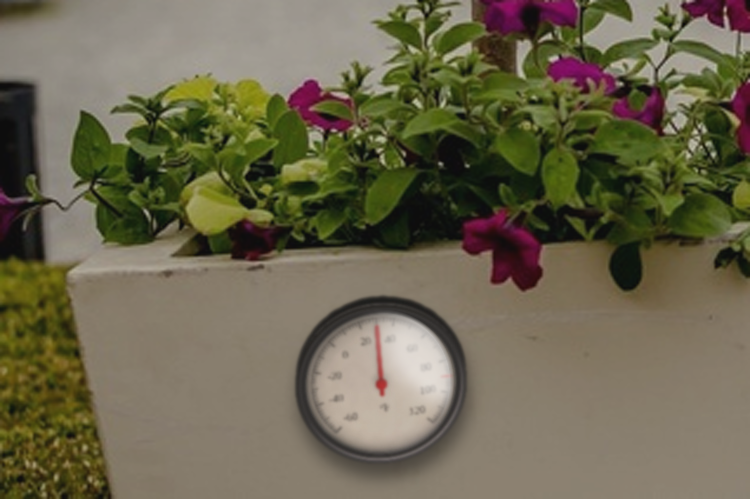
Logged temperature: 30; °F
